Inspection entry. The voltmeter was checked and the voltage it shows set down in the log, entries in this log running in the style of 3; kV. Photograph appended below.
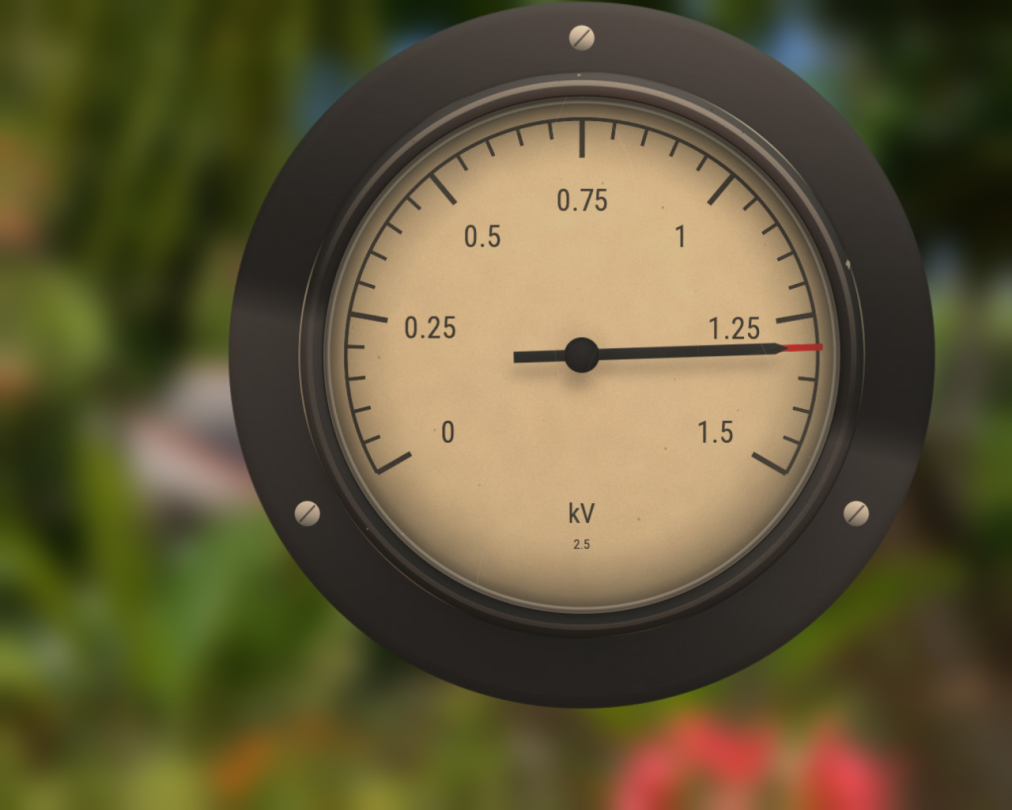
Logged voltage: 1.3; kV
